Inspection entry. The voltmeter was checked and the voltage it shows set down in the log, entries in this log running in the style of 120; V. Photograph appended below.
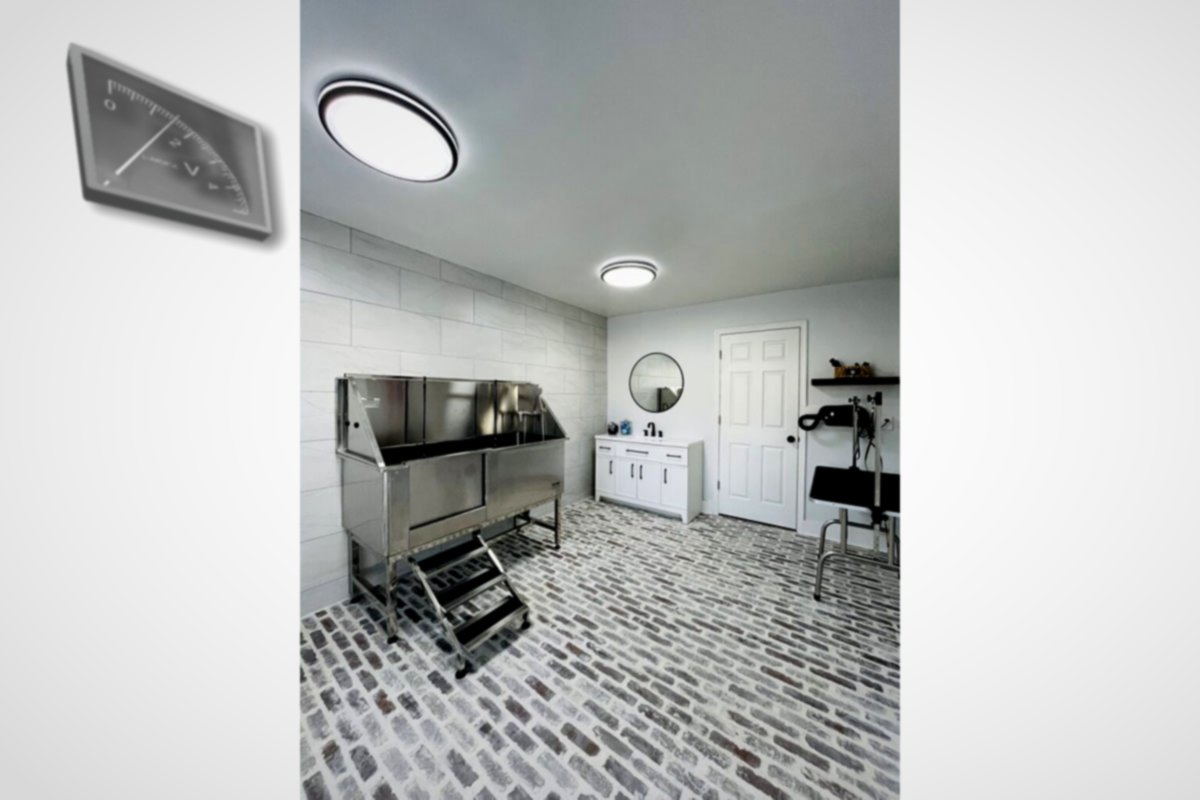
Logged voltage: 1.5; V
